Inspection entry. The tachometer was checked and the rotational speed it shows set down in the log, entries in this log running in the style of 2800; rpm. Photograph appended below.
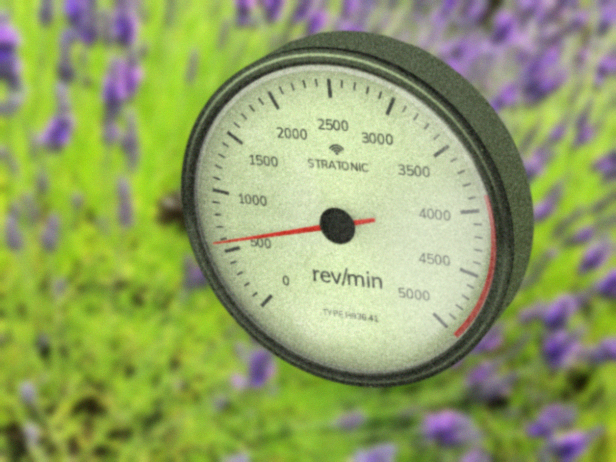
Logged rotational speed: 600; rpm
